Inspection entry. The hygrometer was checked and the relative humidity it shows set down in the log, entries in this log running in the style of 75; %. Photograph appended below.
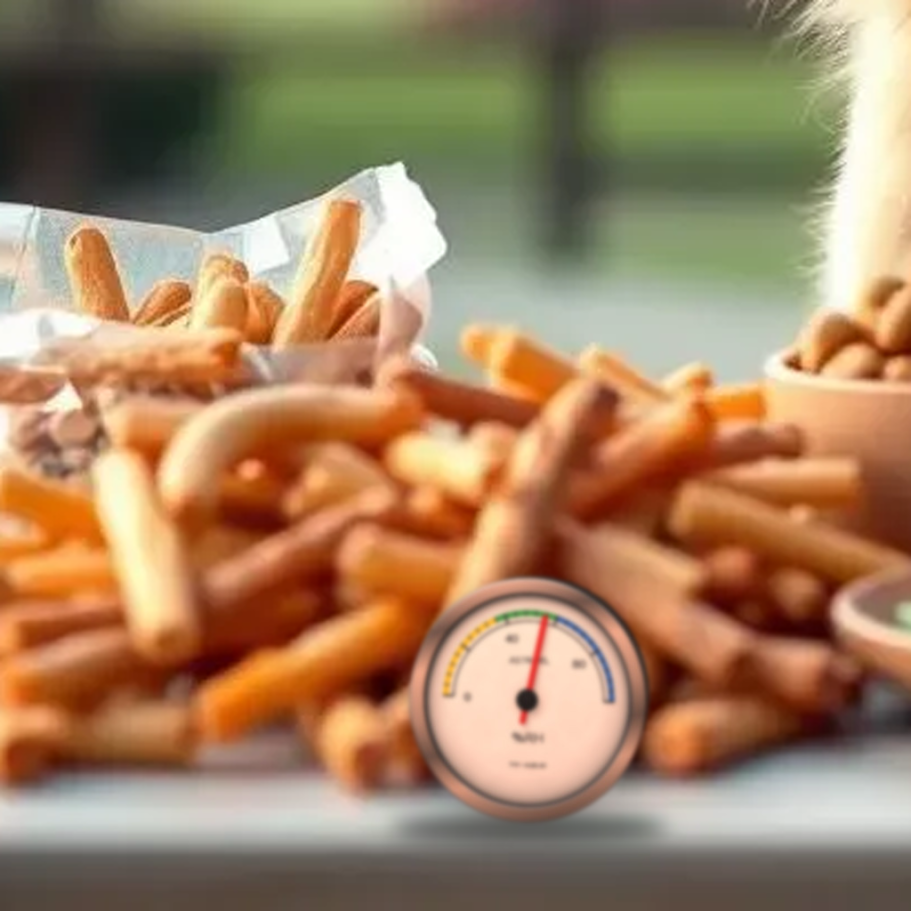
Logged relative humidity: 56; %
